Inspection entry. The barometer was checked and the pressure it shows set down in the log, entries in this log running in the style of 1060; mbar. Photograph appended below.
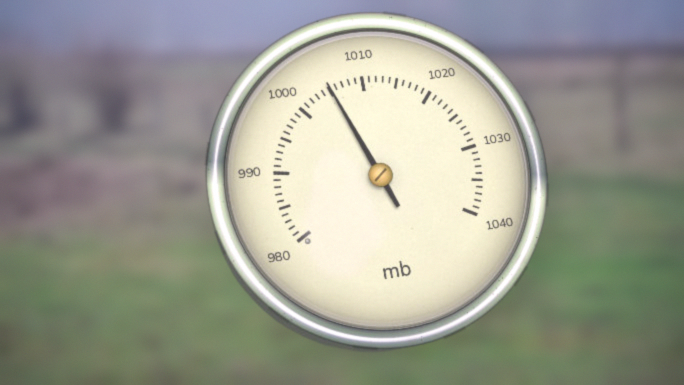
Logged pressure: 1005; mbar
